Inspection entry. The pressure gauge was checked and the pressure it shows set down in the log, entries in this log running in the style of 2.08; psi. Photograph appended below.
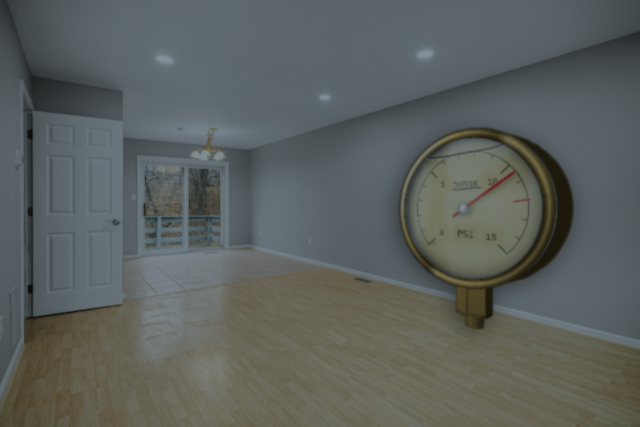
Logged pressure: 10.5; psi
